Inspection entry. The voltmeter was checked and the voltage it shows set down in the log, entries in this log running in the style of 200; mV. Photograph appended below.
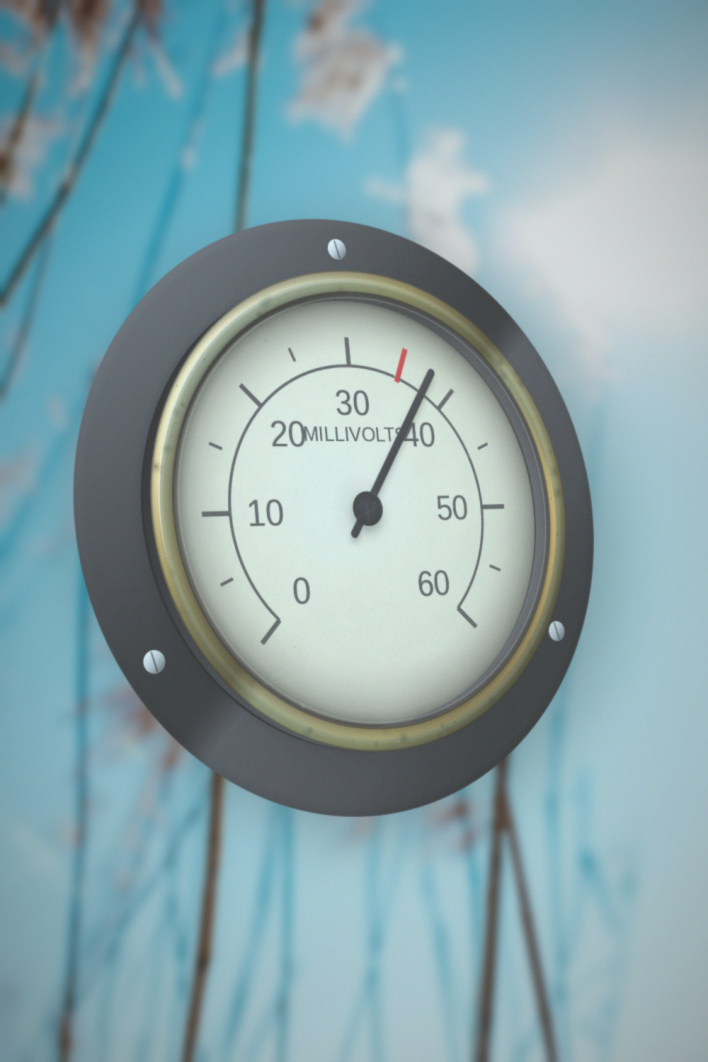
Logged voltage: 37.5; mV
